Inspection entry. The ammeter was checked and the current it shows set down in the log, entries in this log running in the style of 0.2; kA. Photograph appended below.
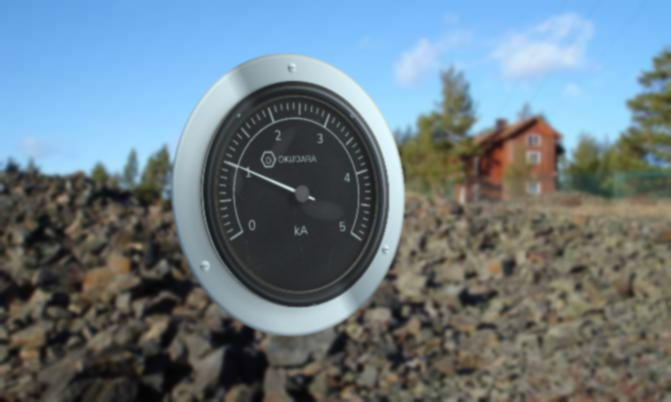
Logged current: 1; kA
